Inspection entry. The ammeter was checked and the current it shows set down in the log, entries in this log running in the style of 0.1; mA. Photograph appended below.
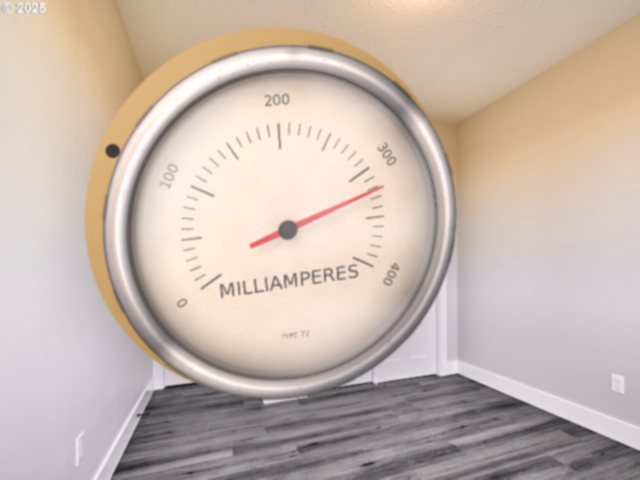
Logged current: 320; mA
